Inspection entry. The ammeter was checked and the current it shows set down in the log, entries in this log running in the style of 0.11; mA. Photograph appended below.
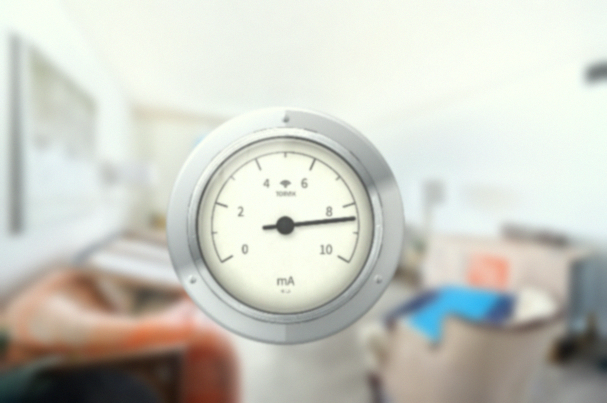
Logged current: 8.5; mA
